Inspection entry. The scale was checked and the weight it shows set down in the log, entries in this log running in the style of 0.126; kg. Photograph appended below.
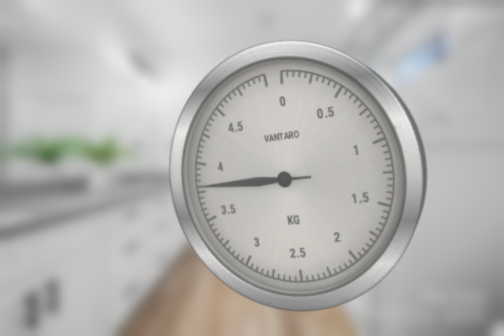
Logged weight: 3.8; kg
